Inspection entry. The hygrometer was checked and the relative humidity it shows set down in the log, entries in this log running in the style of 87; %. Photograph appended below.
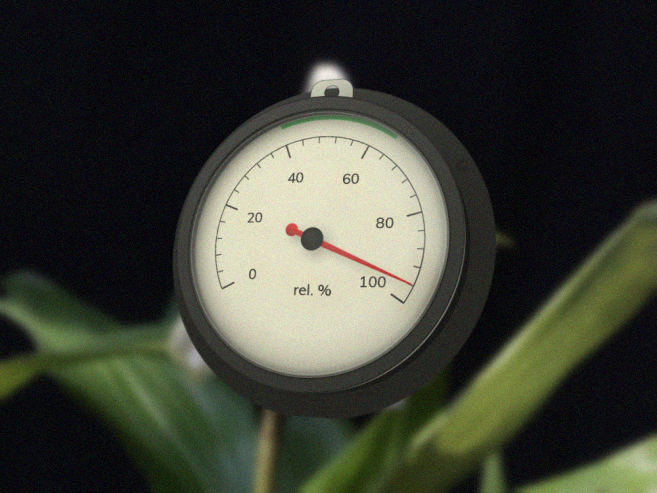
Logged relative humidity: 96; %
